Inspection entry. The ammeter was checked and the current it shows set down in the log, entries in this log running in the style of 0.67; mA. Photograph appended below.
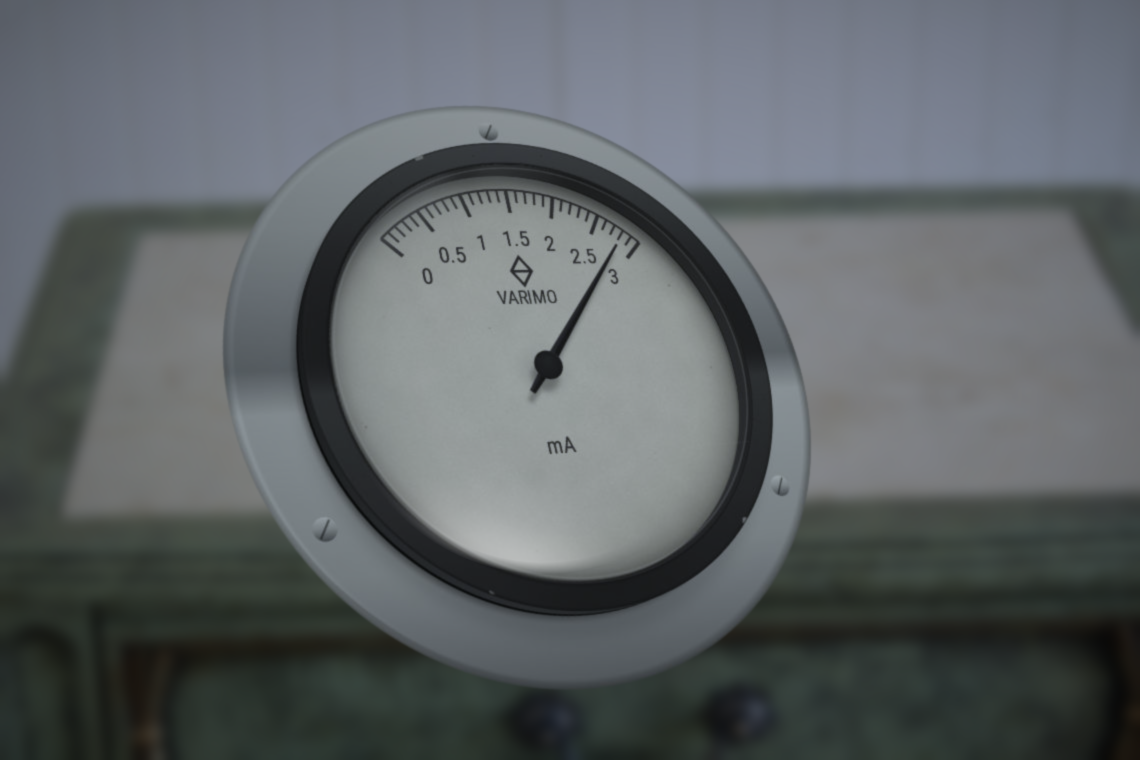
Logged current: 2.8; mA
